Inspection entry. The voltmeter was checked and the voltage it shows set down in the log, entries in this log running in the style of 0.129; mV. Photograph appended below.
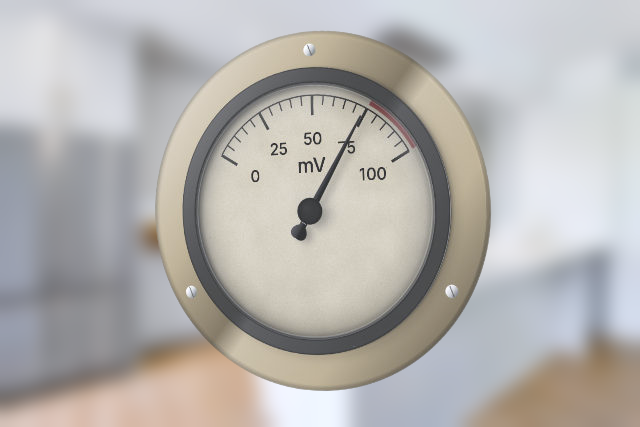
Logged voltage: 75; mV
